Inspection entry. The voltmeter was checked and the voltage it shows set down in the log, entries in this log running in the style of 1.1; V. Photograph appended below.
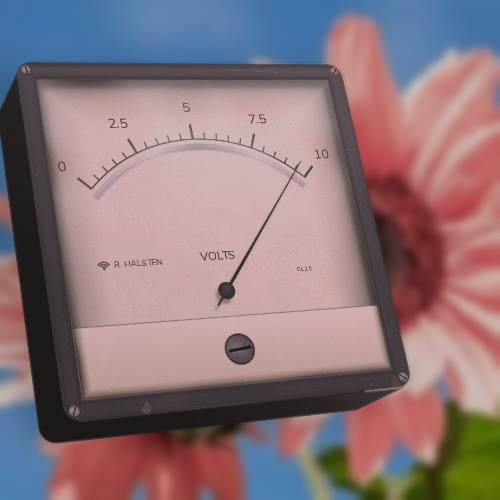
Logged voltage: 9.5; V
